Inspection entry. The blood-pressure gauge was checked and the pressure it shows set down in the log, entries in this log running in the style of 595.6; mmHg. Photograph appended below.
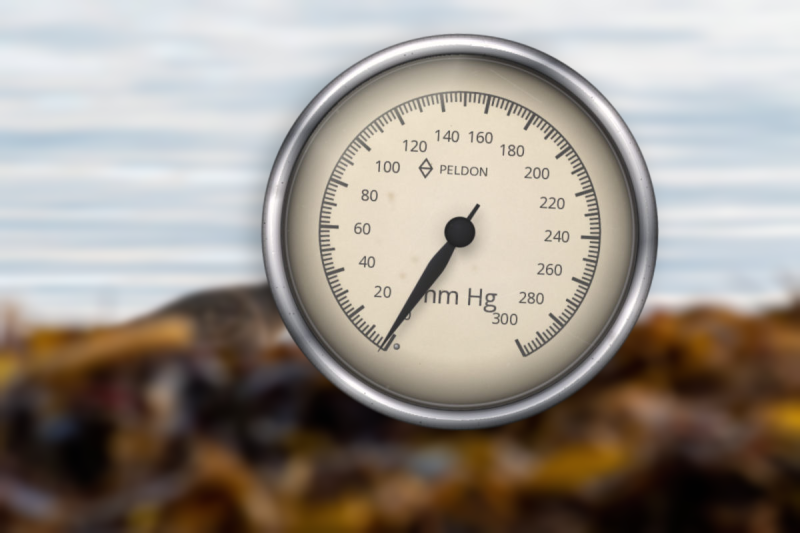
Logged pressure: 2; mmHg
